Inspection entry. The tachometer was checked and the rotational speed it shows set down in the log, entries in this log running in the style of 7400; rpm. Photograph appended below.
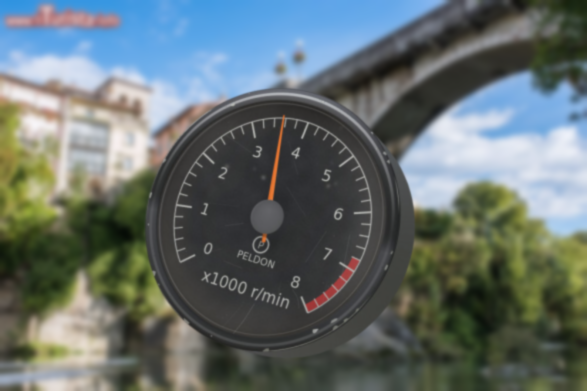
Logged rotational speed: 3600; rpm
